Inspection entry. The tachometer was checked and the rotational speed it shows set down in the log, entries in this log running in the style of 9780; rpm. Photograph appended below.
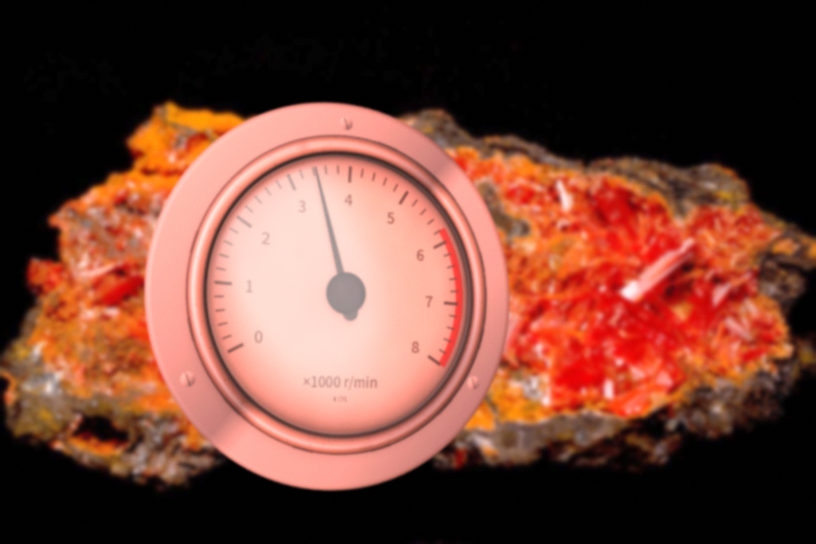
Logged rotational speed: 3400; rpm
